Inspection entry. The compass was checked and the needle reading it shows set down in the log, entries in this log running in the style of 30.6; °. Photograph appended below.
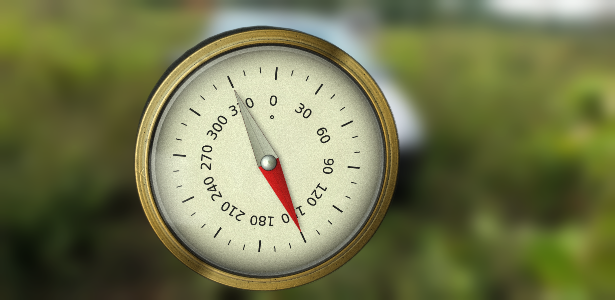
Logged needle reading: 150; °
